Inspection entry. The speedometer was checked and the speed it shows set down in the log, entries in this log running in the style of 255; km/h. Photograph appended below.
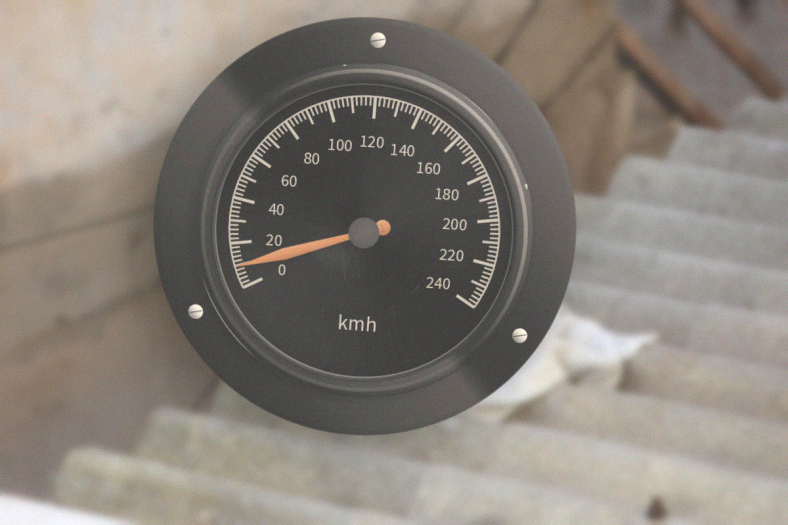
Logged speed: 10; km/h
